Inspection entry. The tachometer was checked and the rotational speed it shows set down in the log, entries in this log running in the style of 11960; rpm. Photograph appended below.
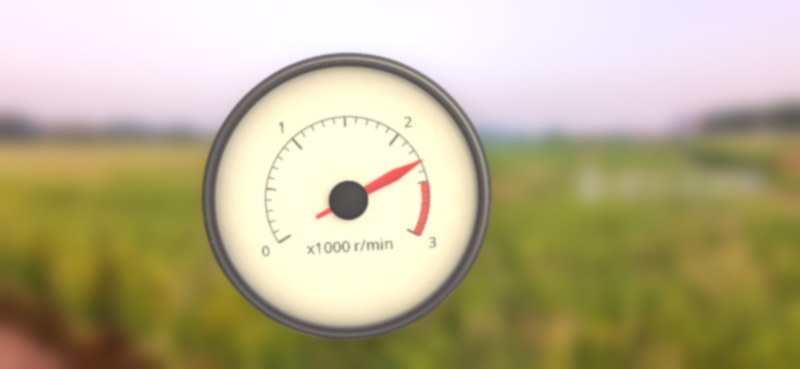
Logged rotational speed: 2300; rpm
